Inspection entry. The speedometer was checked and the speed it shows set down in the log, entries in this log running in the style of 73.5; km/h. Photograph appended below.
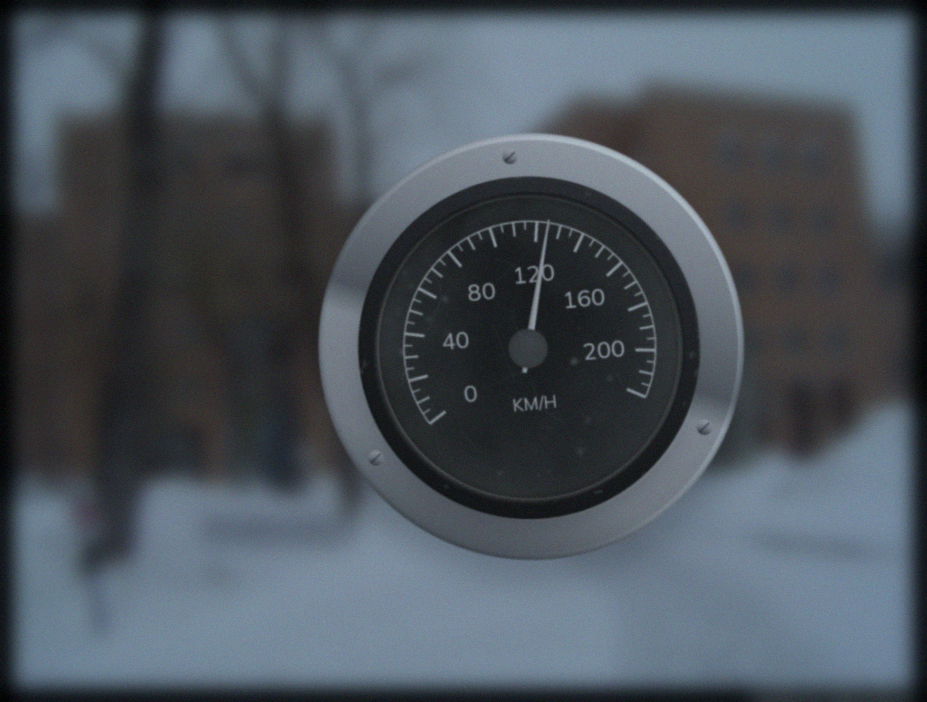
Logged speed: 125; km/h
